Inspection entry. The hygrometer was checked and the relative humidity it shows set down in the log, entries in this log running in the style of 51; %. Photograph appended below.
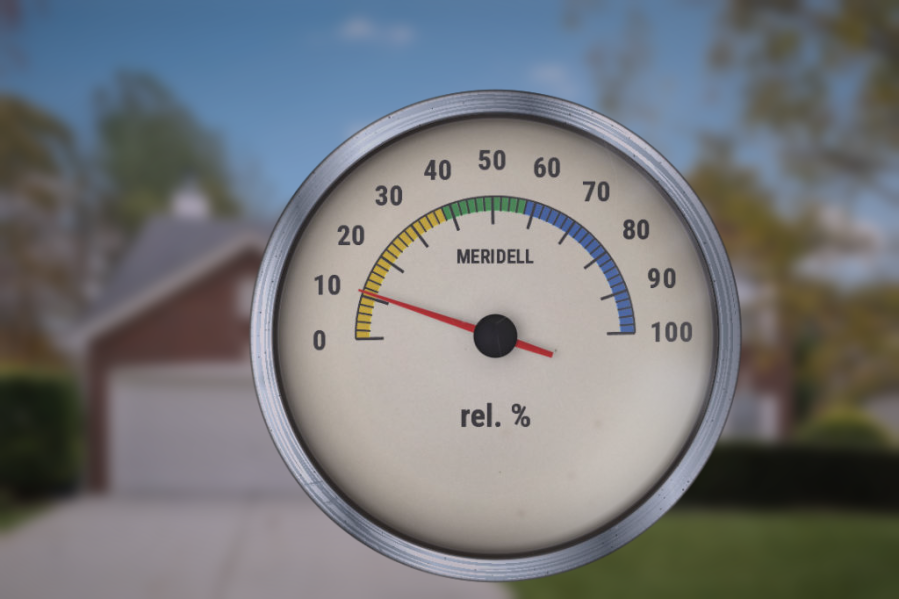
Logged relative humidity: 11; %
